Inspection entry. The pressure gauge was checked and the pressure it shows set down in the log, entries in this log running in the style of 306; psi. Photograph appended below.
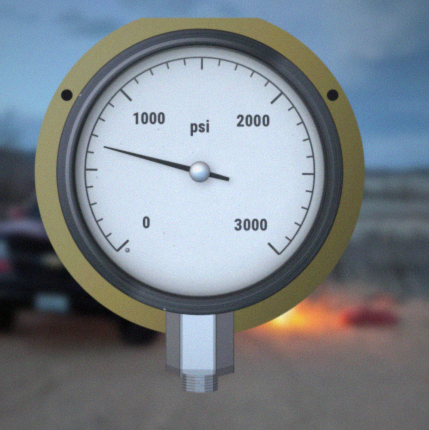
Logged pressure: 650; psi
